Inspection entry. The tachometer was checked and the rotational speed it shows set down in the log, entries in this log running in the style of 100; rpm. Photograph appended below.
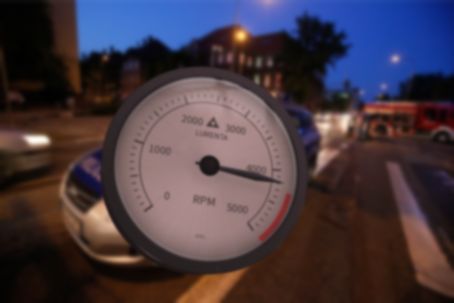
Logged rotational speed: 4200; rpm
